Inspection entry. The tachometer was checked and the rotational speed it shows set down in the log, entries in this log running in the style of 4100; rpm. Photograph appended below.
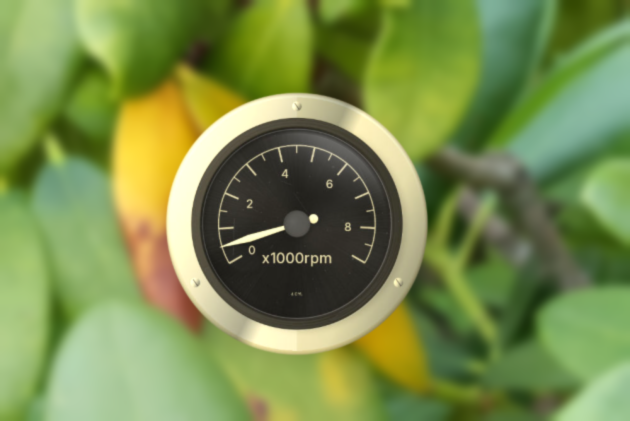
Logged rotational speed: 500; rpm
